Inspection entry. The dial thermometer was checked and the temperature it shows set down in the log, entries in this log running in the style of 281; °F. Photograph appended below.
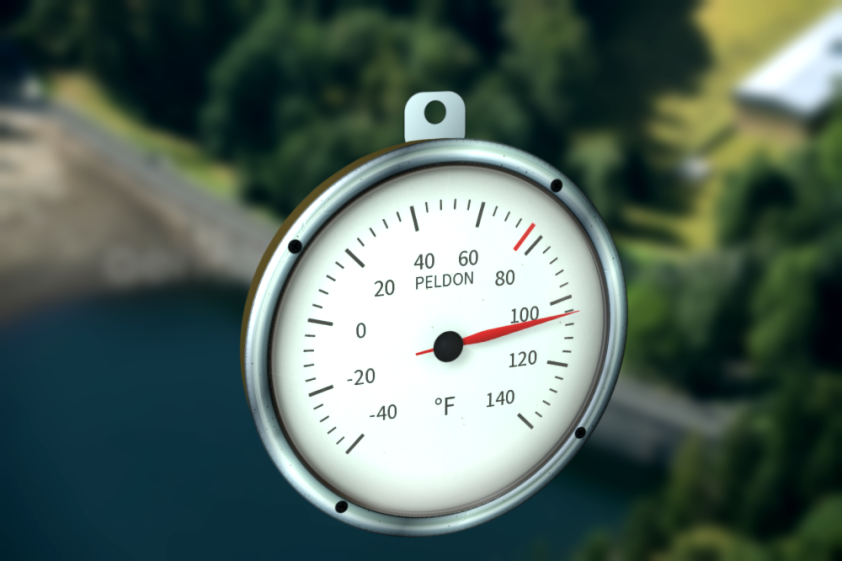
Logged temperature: 104; °F
